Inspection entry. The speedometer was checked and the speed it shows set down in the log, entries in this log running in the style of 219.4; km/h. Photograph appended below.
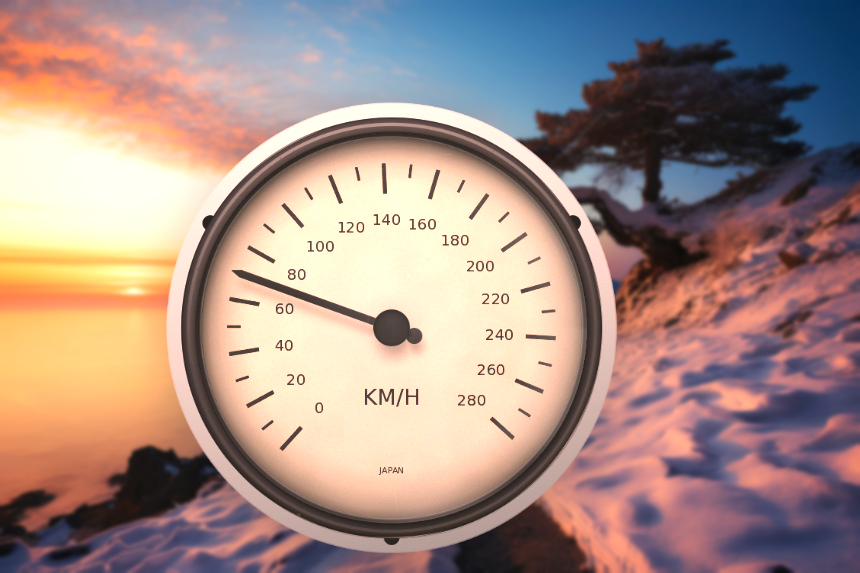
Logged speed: 70; km/h
